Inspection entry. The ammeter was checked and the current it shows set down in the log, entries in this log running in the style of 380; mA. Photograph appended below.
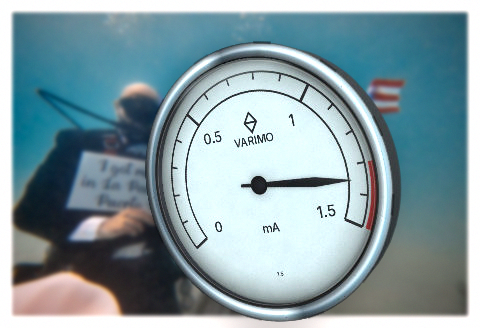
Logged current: 1.35; mA
